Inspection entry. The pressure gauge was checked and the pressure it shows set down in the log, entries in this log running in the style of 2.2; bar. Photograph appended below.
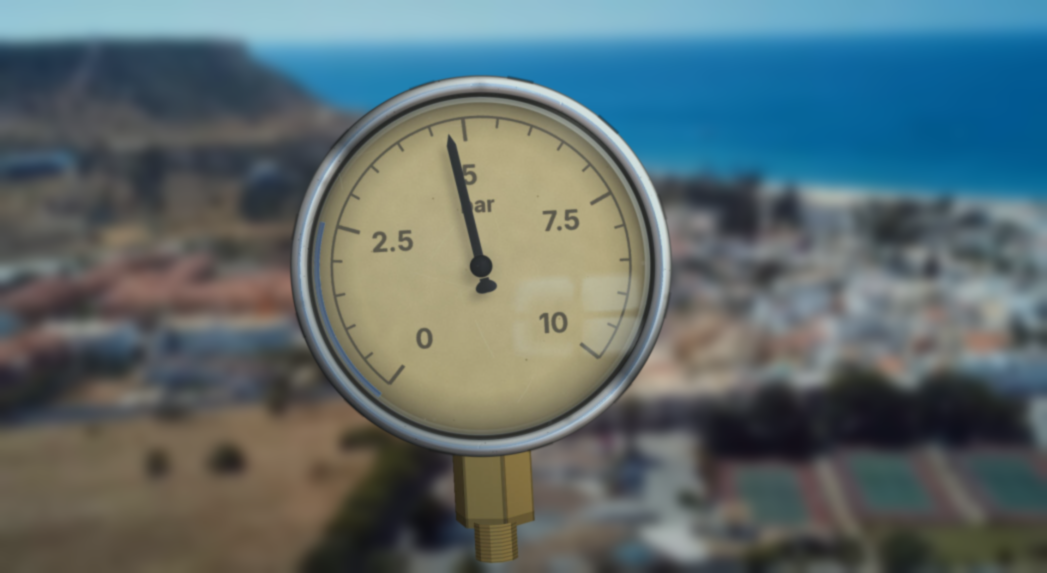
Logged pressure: 4.75; bar
